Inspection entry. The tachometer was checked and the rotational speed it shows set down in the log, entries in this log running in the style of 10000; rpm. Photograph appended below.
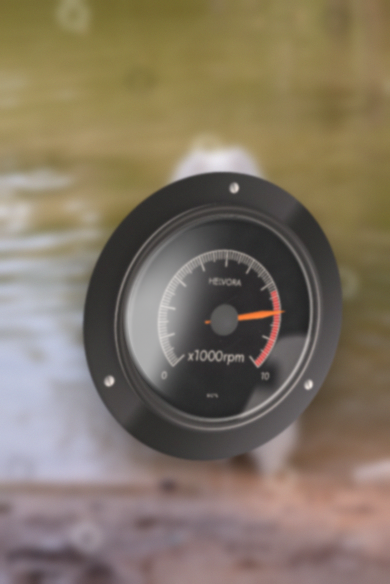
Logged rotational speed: 8000; rpm
